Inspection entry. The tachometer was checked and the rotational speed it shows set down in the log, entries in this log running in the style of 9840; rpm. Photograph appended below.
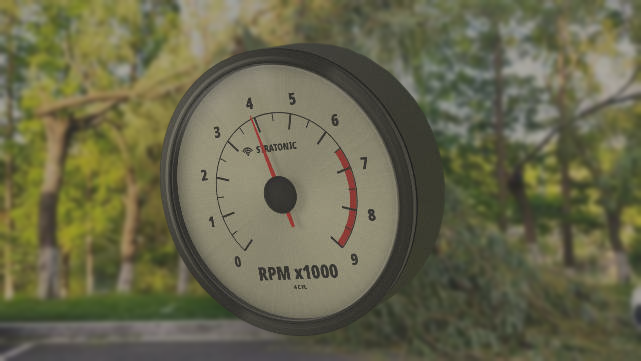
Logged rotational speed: 4000; rpm
